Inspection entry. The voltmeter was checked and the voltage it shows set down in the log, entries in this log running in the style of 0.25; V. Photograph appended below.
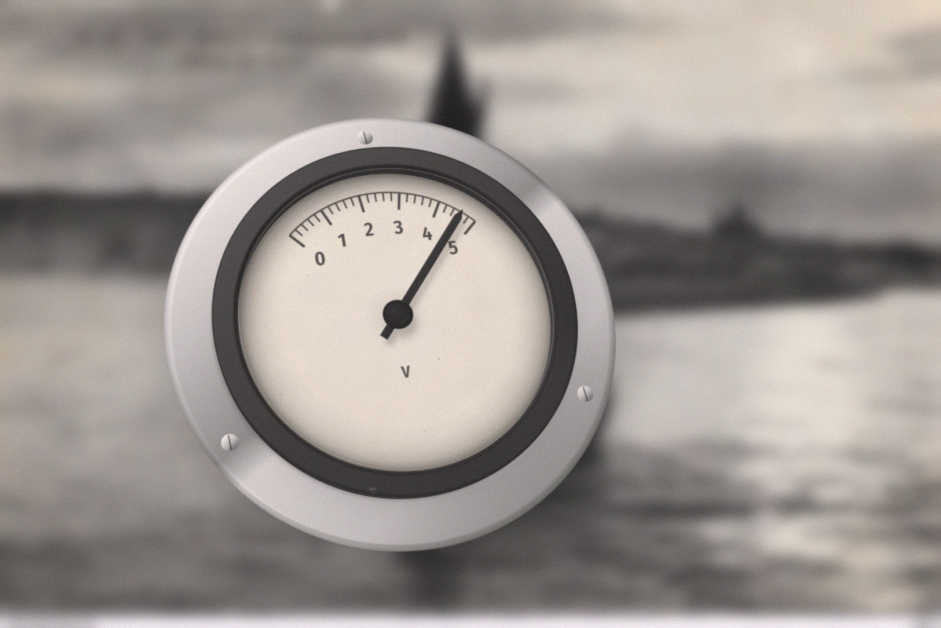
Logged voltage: 4.6; V
